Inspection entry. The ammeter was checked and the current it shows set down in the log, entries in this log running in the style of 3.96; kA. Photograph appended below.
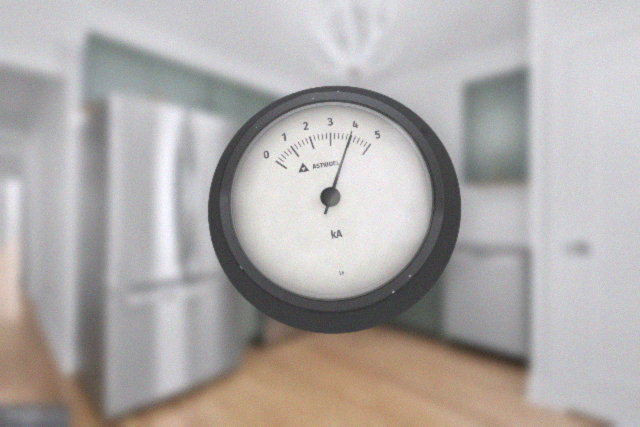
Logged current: 4; kA
